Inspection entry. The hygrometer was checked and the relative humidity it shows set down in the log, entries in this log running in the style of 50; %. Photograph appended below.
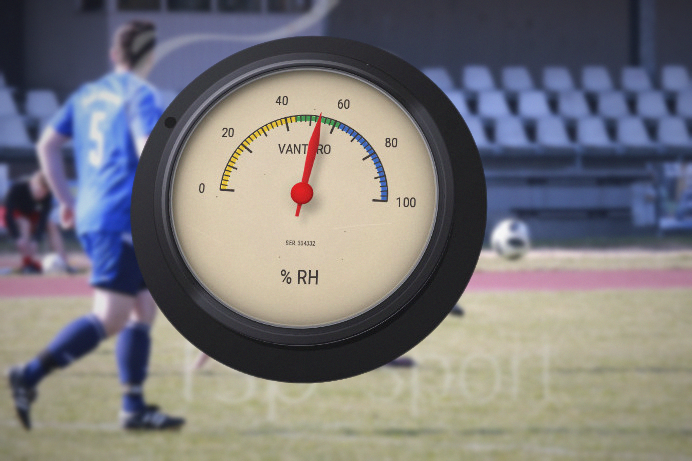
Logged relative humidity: 54; %
